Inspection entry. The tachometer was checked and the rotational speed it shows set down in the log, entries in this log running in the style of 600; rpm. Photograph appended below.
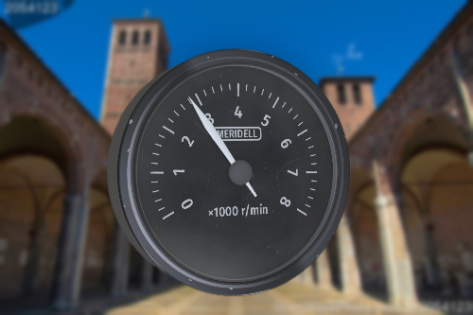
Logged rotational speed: 2800; rpm
